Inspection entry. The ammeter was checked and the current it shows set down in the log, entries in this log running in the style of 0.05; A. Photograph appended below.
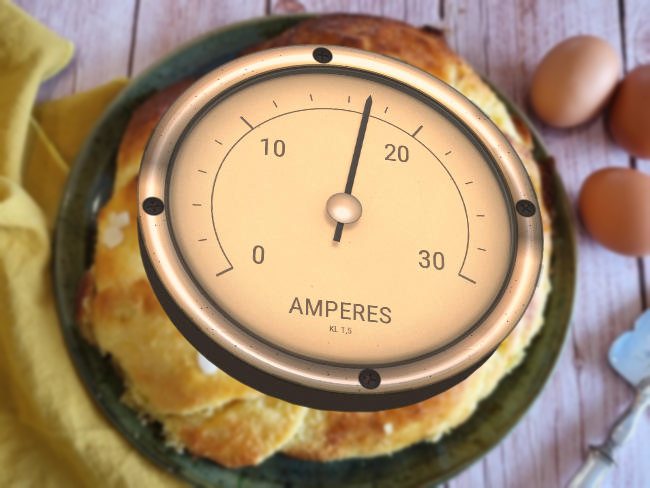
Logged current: 17; A
